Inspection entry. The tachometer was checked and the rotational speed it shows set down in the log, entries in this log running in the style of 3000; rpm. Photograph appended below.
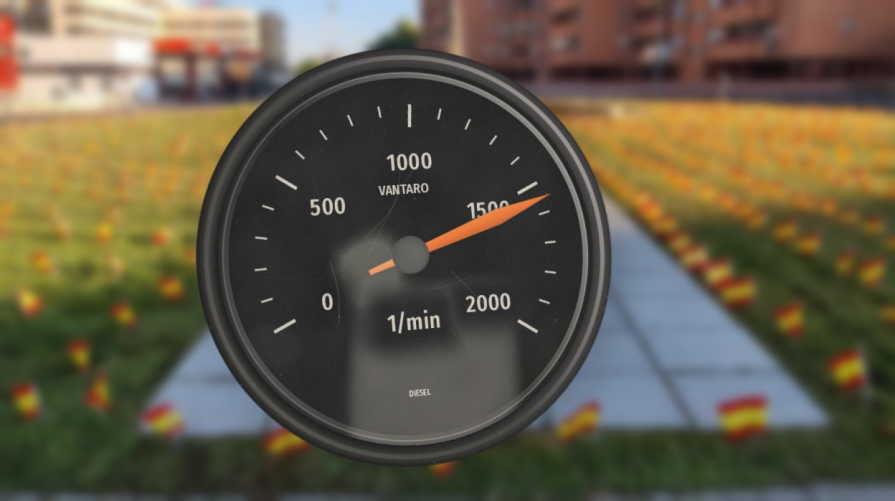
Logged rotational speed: 1550; rpm
